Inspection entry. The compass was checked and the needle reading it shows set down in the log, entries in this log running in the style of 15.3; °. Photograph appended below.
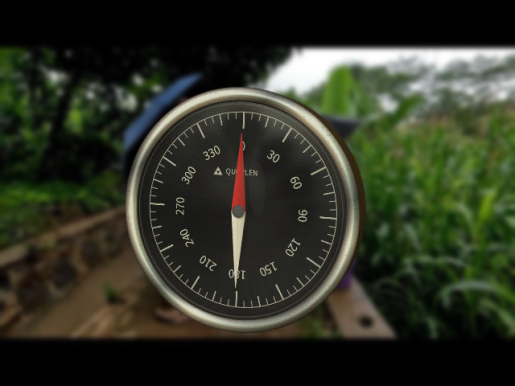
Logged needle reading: 0; °
